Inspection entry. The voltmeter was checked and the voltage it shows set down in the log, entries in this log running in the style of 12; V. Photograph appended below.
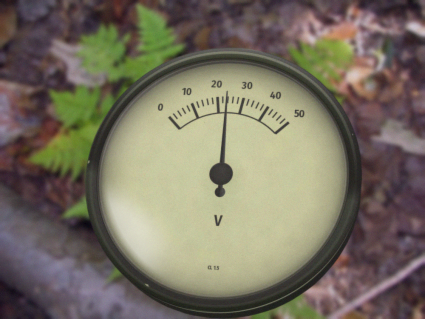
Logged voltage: 24; V
